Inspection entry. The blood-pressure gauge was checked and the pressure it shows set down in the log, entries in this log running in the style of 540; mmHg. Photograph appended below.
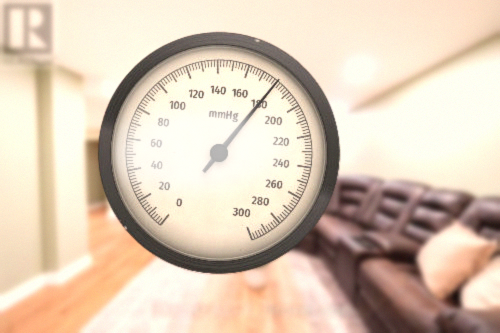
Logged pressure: 180; mmHg
